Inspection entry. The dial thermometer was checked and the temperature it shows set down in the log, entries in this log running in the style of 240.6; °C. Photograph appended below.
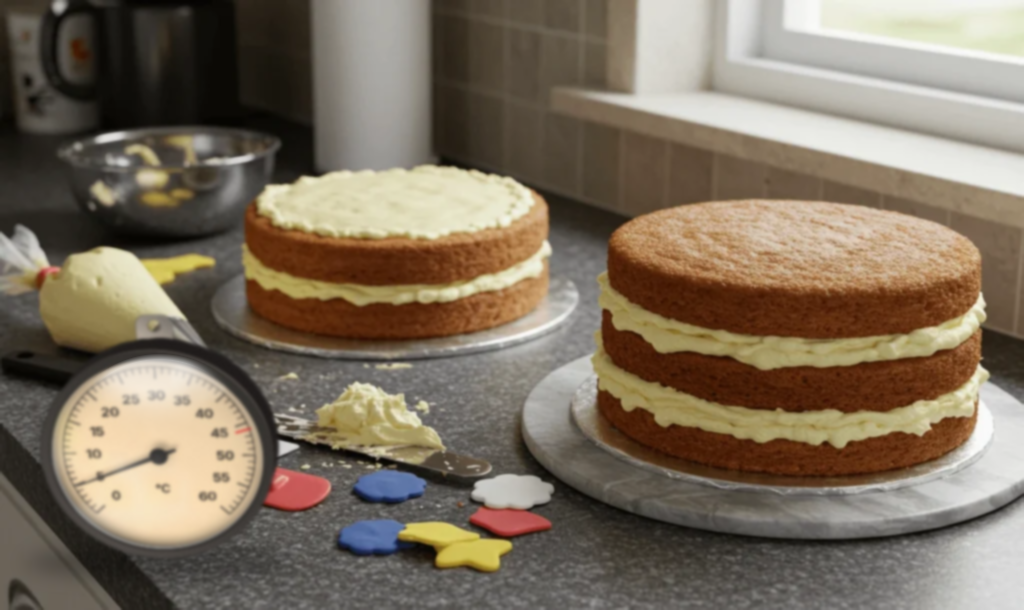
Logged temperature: 5; °C
